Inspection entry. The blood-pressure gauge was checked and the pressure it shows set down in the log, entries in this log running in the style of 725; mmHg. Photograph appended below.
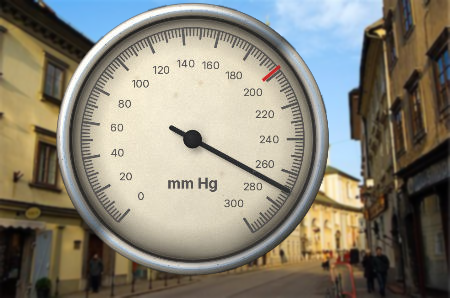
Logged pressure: 270; mmHg
